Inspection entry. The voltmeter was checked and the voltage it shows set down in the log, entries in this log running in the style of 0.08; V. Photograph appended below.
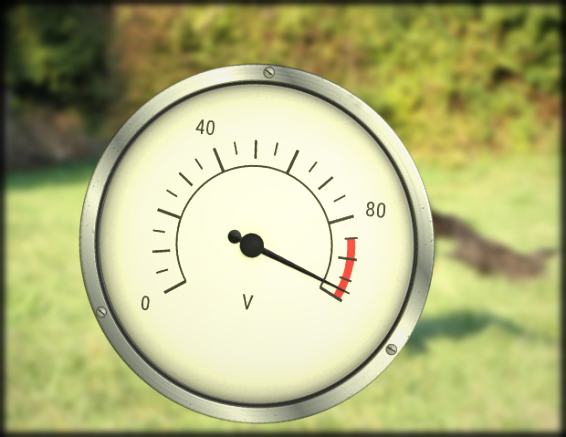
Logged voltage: 97.5; V
